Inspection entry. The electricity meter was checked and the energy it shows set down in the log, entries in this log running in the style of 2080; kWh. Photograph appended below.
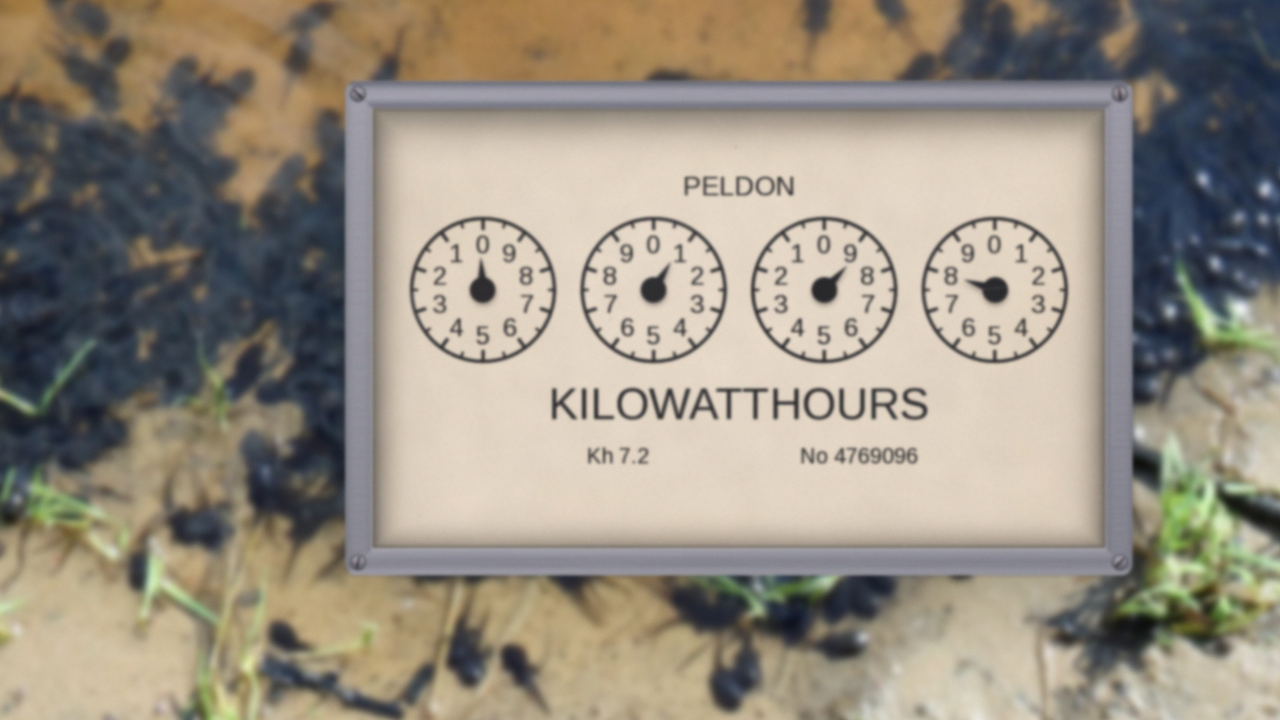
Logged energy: 88; kWh
